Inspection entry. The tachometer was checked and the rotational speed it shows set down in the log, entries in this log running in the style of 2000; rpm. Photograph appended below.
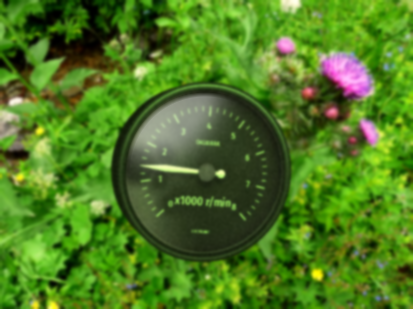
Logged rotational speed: 1400; rpm
